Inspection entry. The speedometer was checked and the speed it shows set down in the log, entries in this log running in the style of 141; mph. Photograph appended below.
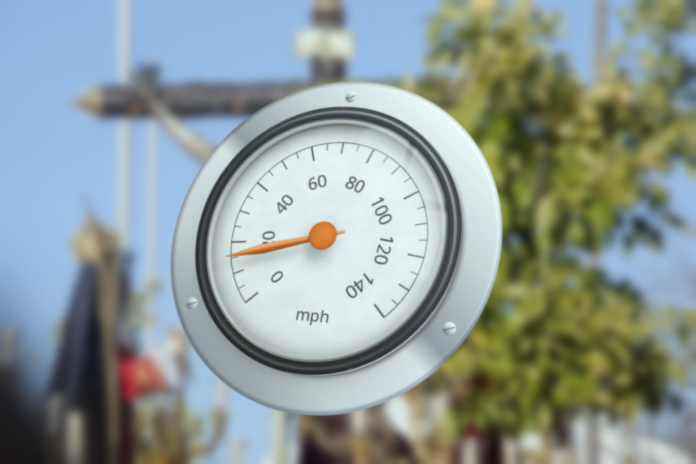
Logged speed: 15; mph
